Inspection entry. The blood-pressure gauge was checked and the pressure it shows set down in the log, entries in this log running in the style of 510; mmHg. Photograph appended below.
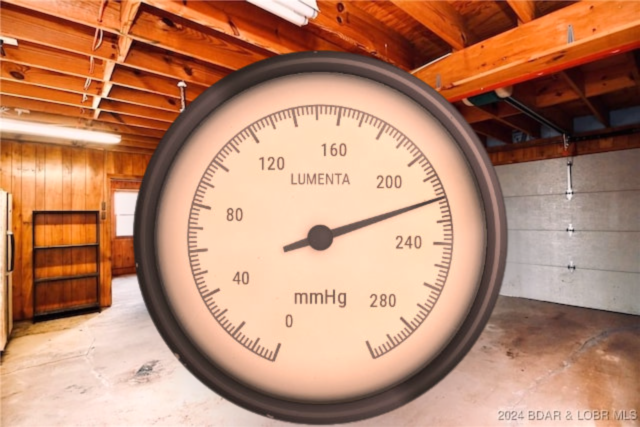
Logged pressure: 220; mmHg
